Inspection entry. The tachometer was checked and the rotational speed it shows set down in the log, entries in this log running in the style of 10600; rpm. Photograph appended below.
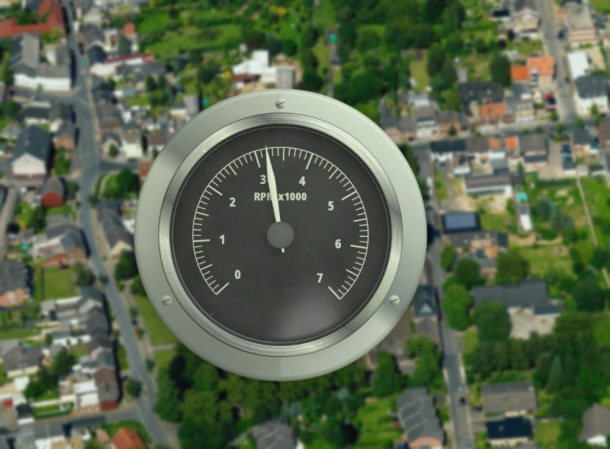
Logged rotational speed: 3200; rpm
